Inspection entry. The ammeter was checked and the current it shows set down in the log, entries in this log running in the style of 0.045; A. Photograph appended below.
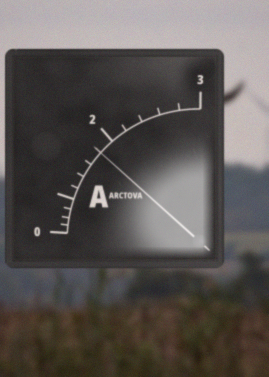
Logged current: 1.8; A
